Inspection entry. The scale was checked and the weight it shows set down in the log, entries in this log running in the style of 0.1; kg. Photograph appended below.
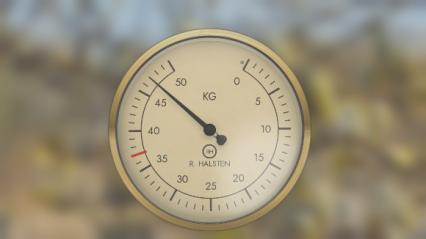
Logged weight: 47; kg
